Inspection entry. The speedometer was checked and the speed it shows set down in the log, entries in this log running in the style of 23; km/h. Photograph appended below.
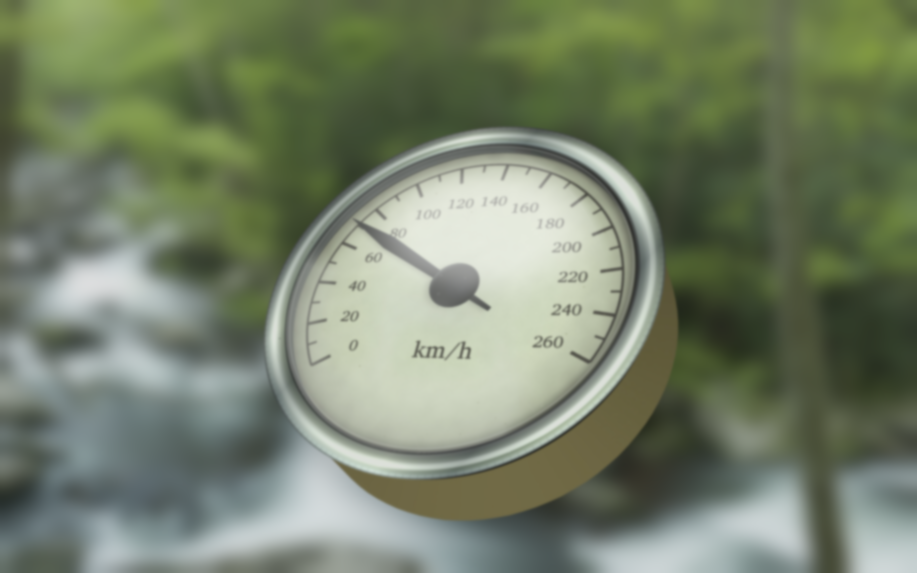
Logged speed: 70; km/h
